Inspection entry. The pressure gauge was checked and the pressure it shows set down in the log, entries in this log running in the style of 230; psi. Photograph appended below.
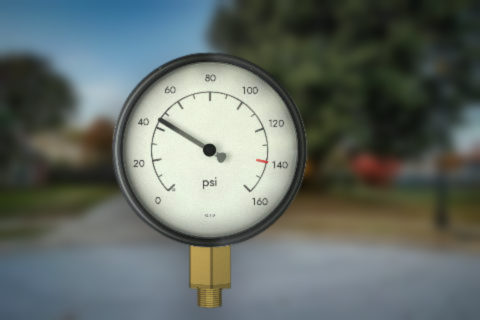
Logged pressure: 45; psi
